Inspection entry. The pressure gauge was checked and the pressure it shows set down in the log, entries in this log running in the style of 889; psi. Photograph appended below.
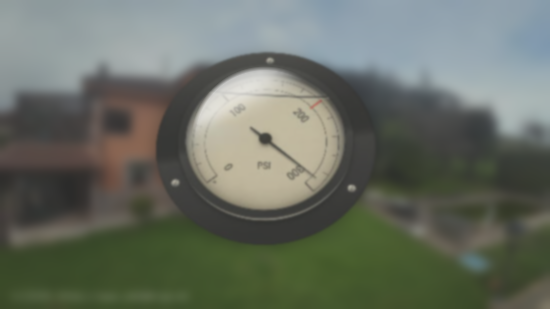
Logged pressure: 290; psi
